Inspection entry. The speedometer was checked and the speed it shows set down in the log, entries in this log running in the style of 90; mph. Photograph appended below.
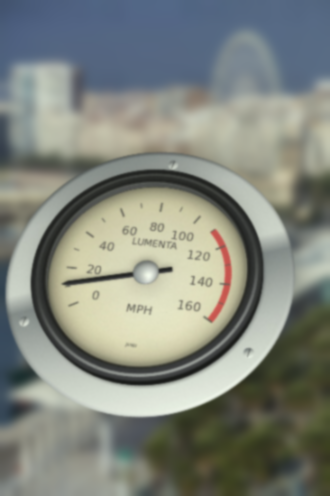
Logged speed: 10; mph
